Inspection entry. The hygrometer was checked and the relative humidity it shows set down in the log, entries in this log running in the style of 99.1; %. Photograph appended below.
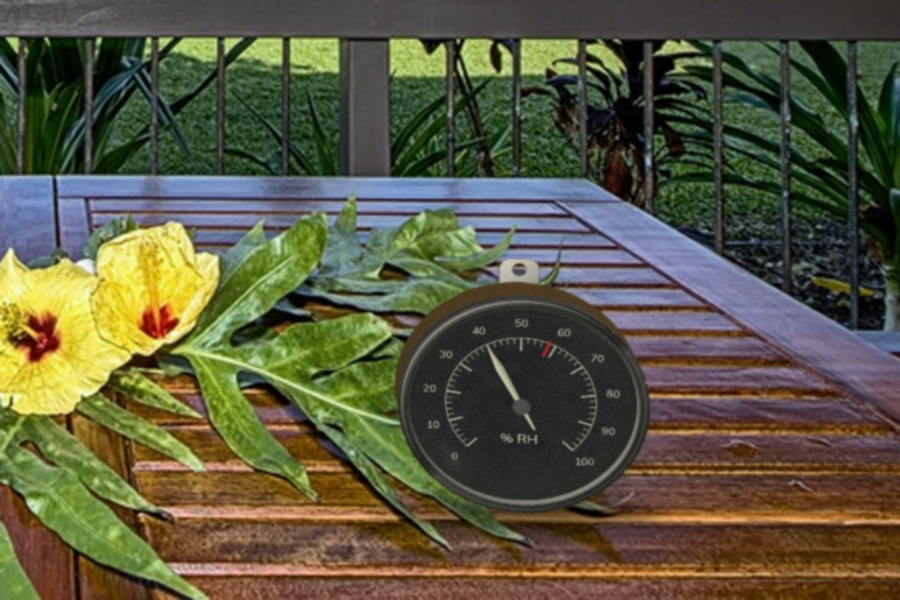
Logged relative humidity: 40; %
